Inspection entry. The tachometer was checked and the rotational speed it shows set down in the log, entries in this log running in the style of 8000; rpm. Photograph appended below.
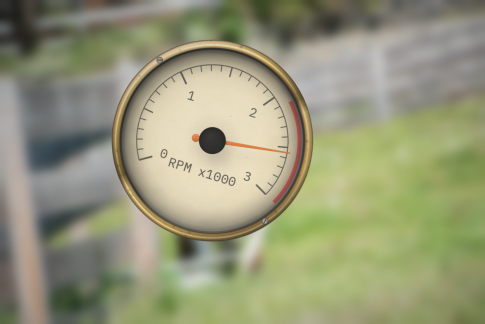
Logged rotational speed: 2550; rpm
